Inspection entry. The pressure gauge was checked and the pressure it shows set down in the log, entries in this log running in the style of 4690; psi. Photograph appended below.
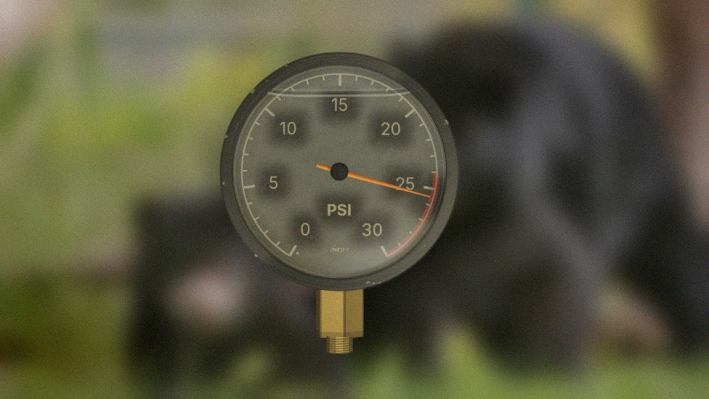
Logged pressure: 25.5; psi
